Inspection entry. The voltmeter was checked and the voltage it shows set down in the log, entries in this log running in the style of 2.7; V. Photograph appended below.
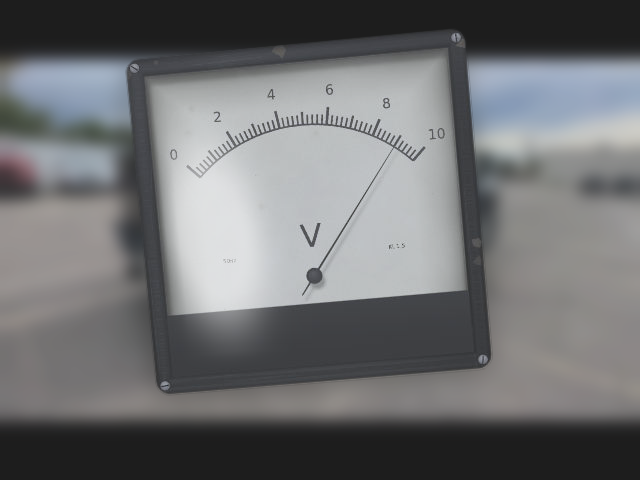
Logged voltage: 9; V
